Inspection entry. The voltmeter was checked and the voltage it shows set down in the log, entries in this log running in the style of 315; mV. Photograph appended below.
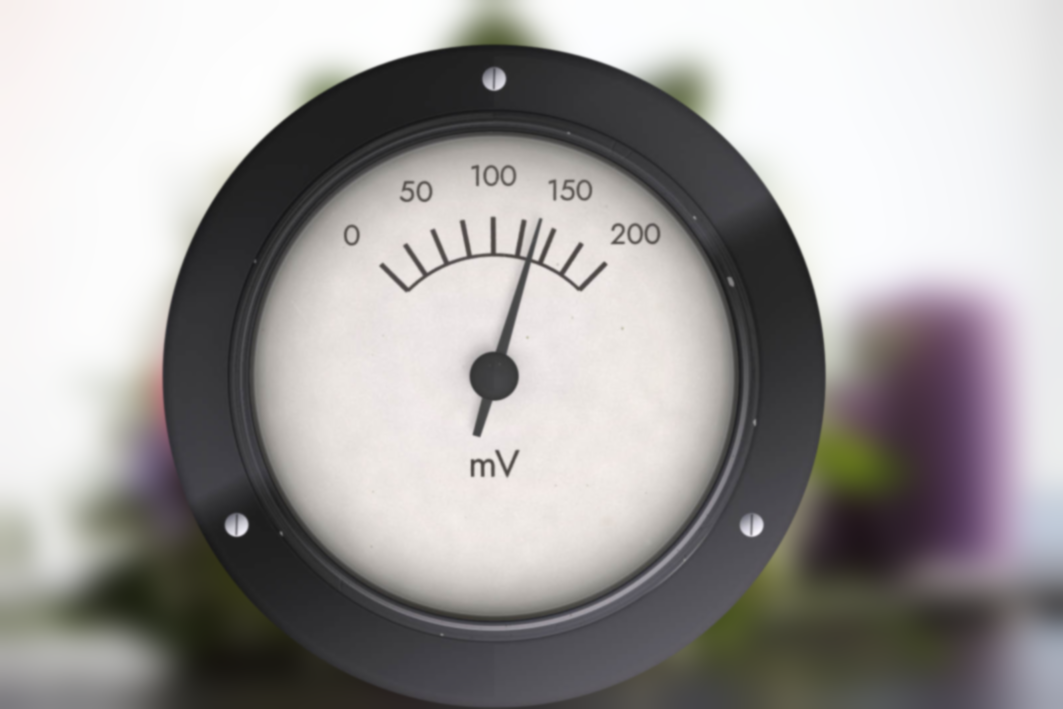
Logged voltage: 137.5; mV
